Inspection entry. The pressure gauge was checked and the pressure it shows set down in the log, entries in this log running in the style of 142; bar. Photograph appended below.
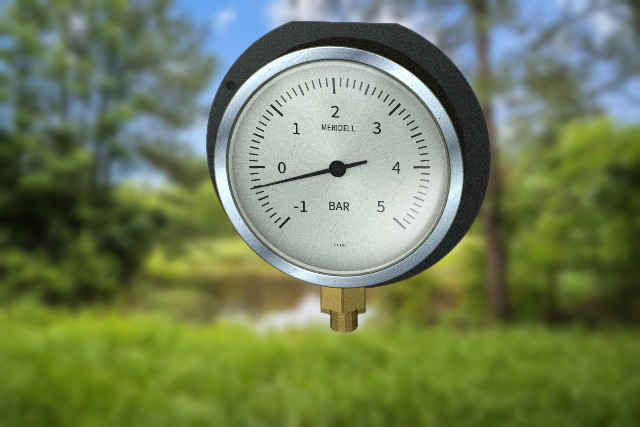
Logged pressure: -0.3; bar
